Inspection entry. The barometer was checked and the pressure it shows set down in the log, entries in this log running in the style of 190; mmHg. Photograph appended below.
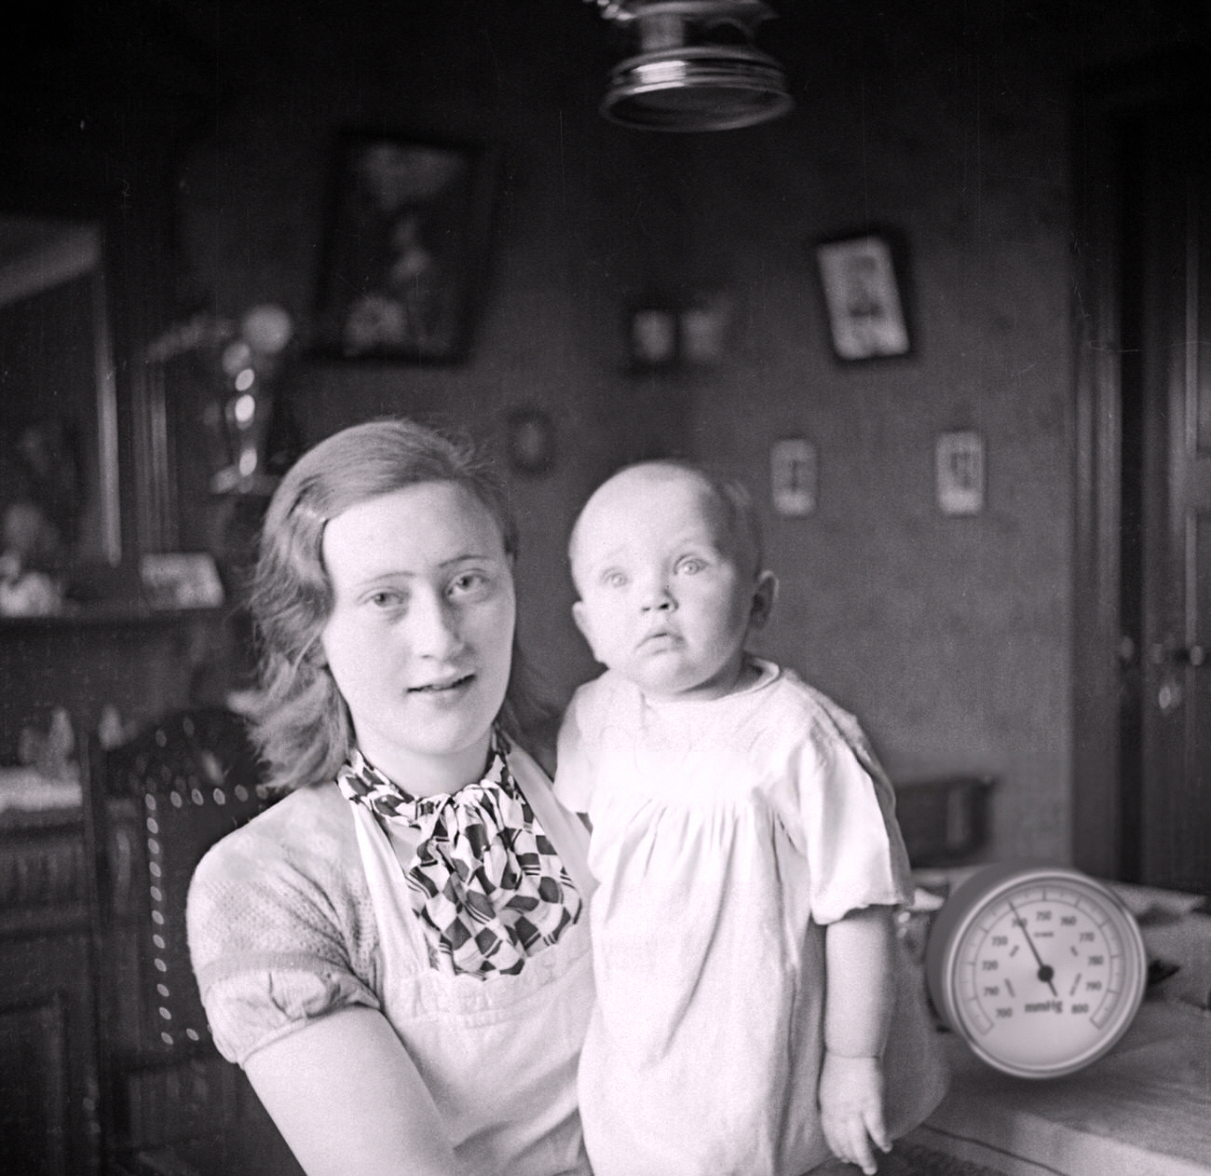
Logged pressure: 740; mmHg
